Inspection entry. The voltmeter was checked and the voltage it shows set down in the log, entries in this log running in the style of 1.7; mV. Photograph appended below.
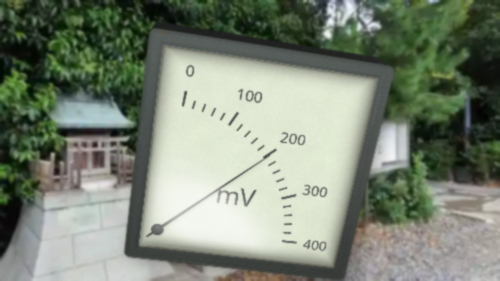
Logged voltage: 200; mV
